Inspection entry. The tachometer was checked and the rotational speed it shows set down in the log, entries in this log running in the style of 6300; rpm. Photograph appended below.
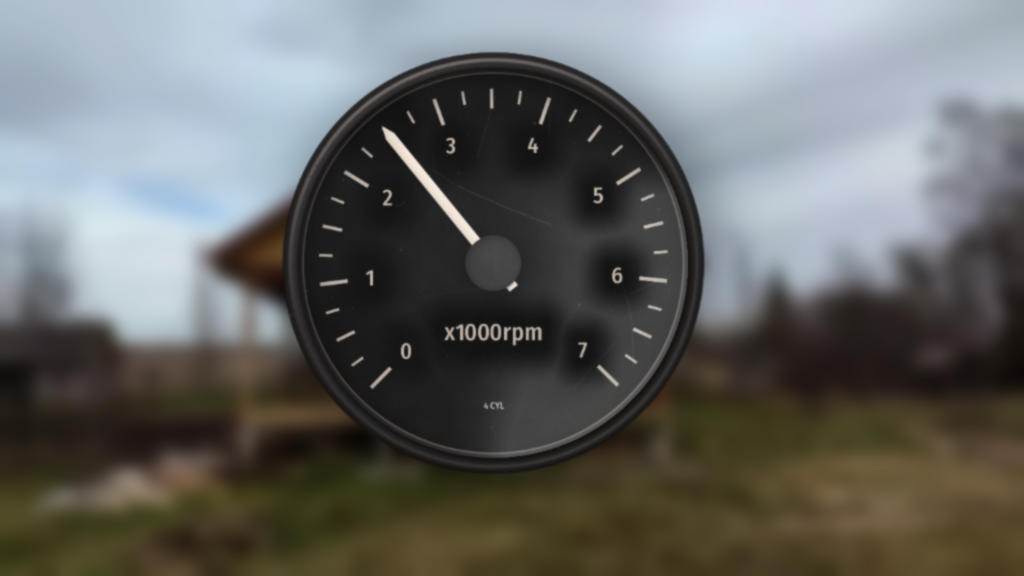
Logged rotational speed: 2500; rpm
